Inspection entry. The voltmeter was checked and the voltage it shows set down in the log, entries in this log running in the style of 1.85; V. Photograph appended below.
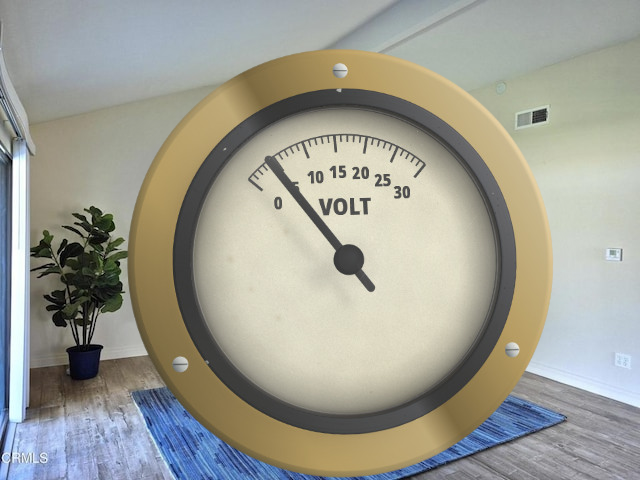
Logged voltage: 4; V
